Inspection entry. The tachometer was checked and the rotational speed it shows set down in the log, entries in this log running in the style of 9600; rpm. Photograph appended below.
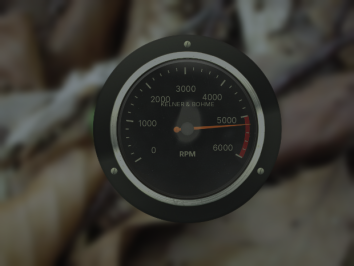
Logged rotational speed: 5200; rpm
